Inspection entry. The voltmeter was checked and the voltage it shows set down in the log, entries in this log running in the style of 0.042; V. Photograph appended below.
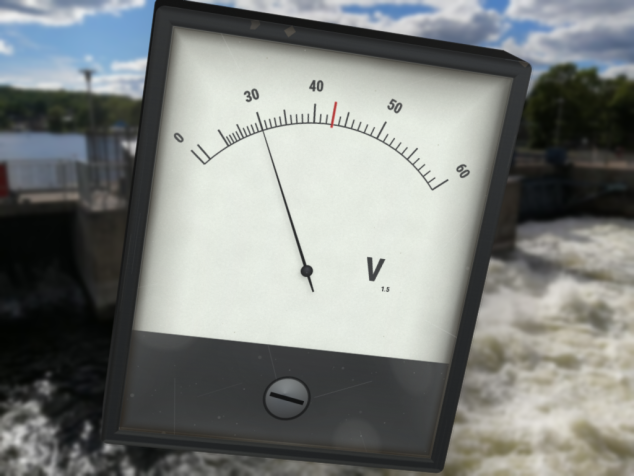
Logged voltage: 30; V
